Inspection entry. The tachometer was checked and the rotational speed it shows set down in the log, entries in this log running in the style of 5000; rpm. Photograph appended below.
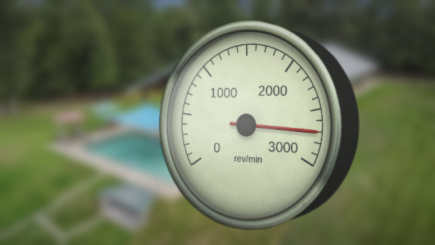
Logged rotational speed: 2700; rpm
